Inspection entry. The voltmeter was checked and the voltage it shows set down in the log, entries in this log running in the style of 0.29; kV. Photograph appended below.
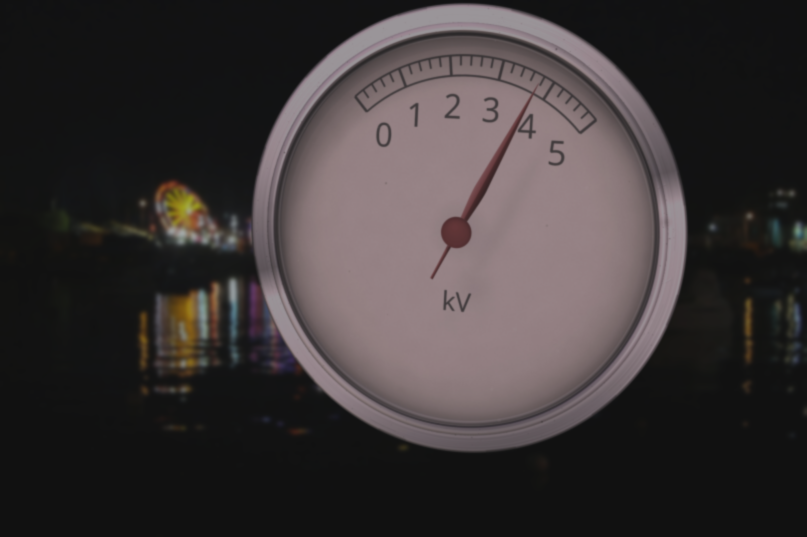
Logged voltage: 3.8; kV
